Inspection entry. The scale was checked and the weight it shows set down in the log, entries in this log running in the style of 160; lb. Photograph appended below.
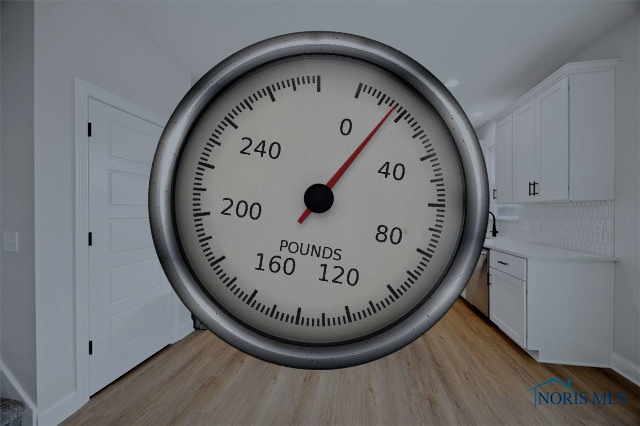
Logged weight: 16; lb
